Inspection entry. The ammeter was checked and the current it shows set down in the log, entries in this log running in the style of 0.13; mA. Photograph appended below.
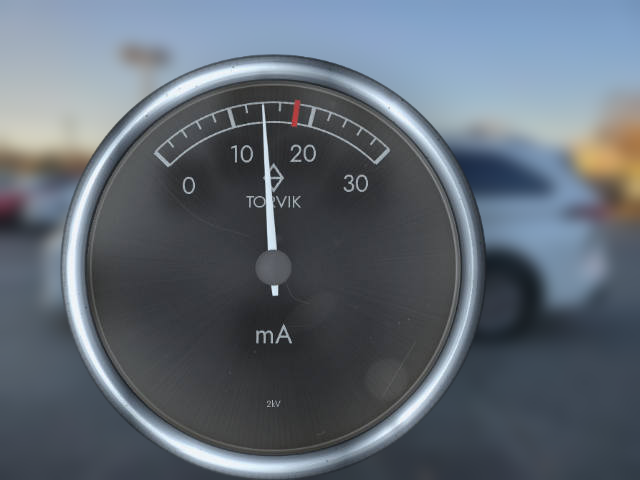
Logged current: 14; mA
